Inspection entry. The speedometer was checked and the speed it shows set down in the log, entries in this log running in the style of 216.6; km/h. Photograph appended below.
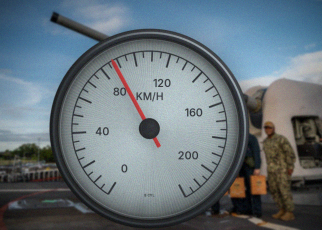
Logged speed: 87.5; km/h
